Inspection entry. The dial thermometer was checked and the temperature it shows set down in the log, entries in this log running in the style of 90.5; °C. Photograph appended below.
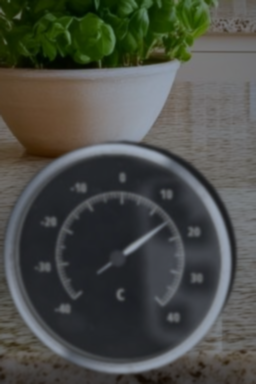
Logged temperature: 15; °C
